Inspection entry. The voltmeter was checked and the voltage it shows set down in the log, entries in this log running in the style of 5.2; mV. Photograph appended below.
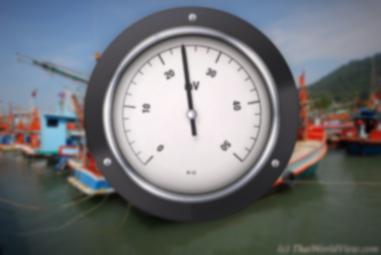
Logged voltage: 24; mV
